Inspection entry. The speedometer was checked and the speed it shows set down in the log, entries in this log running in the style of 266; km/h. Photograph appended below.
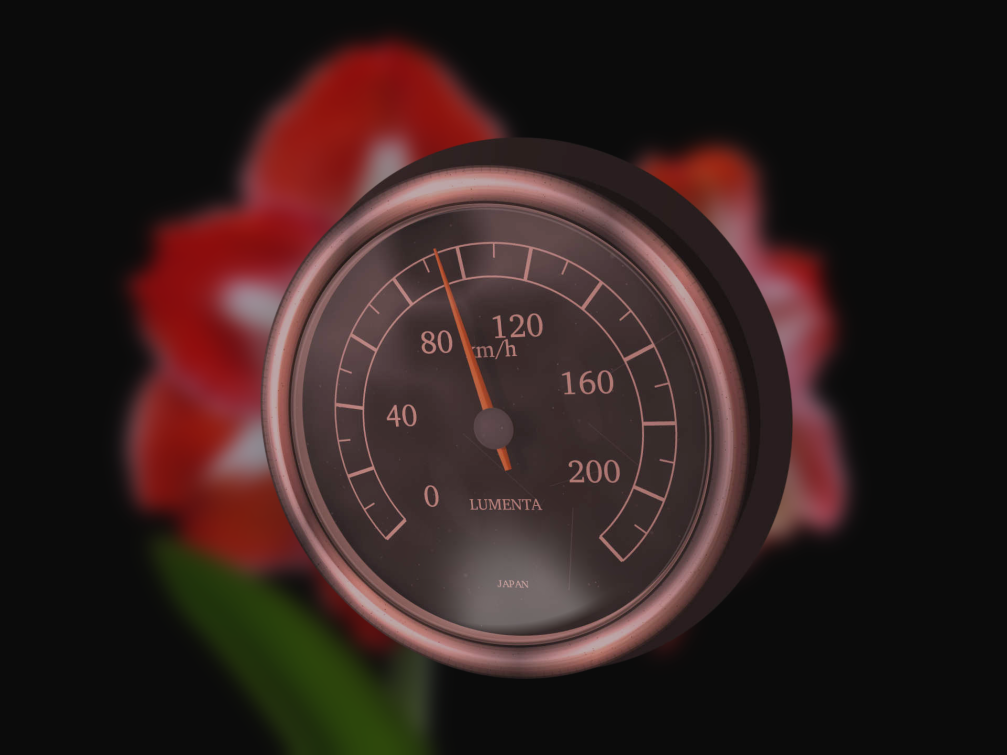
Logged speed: 95; km/h
